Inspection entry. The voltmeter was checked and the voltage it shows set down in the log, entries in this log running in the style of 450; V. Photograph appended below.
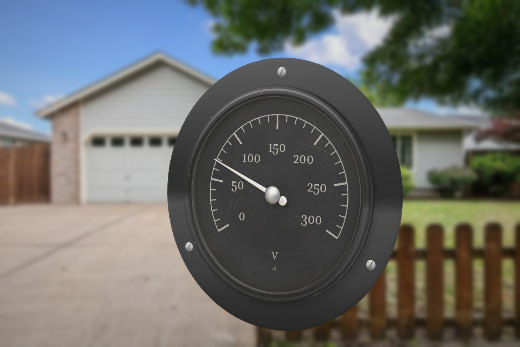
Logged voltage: 70; V
